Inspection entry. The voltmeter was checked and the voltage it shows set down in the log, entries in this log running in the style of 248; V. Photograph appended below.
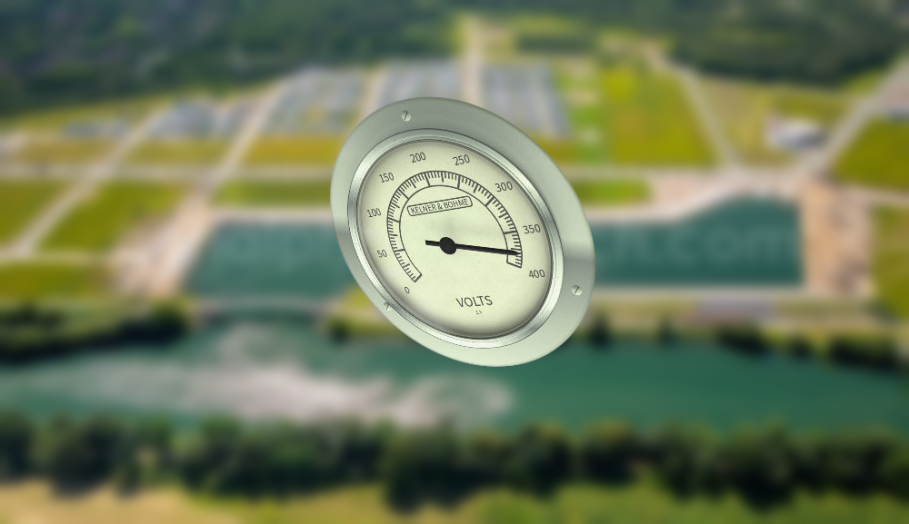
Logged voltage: 375; V
